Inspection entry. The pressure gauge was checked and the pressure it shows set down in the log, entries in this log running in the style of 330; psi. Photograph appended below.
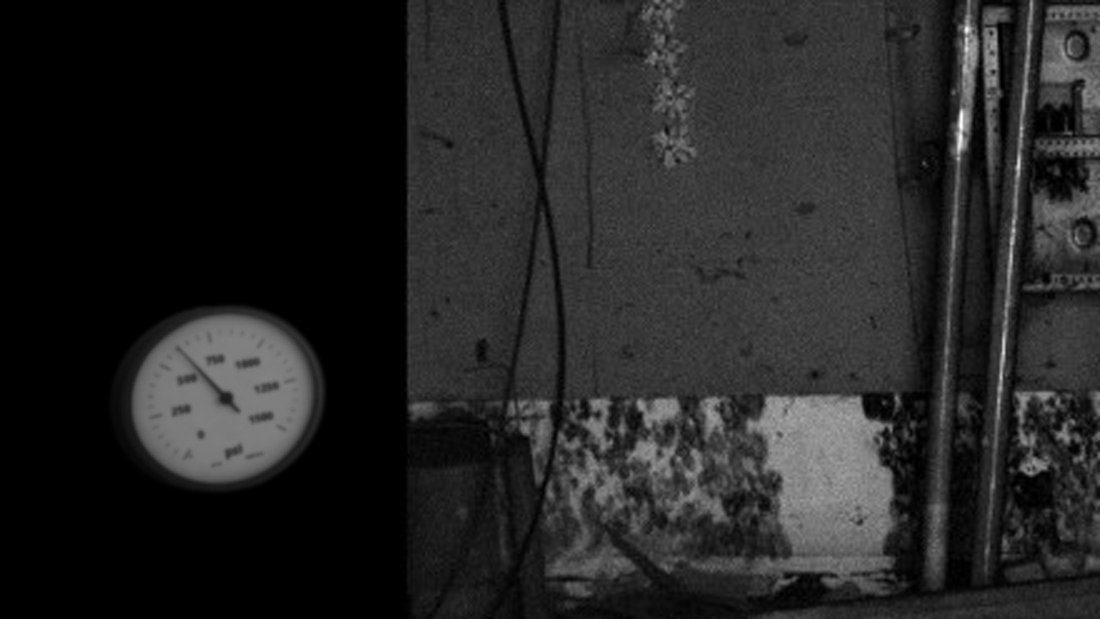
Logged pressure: 600; psi
